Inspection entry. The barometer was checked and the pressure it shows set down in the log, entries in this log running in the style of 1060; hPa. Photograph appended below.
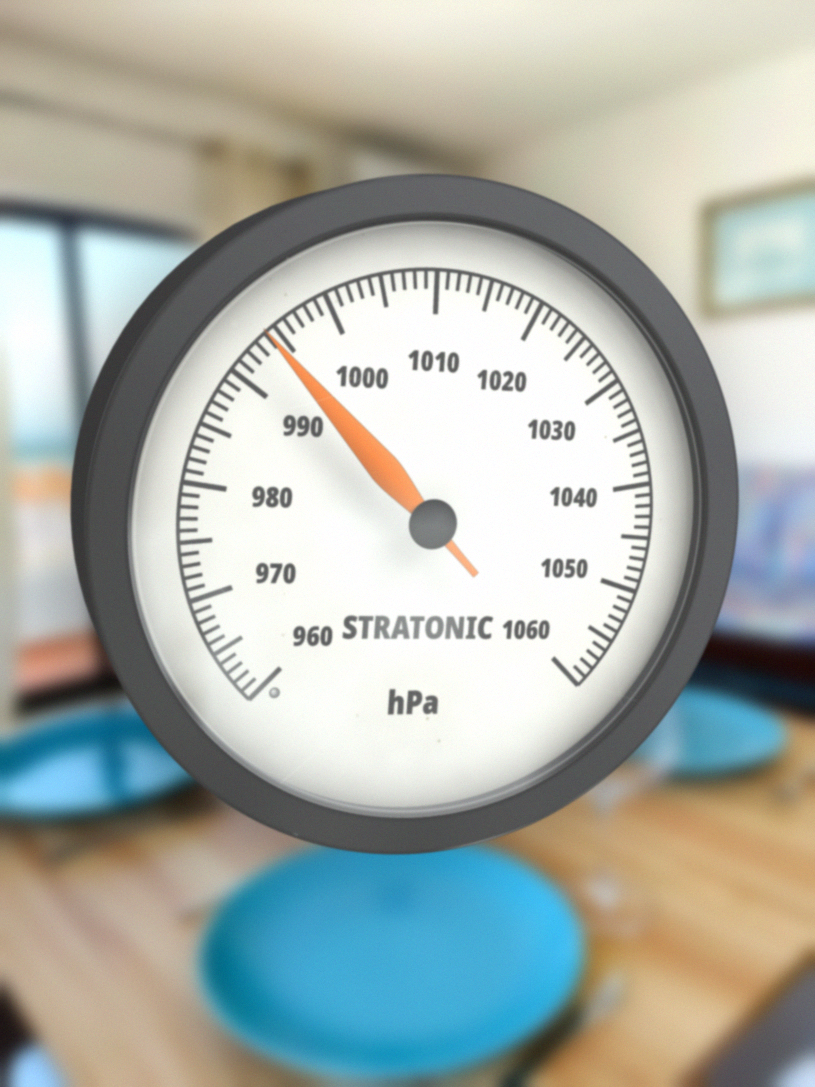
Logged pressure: 994; hPa
